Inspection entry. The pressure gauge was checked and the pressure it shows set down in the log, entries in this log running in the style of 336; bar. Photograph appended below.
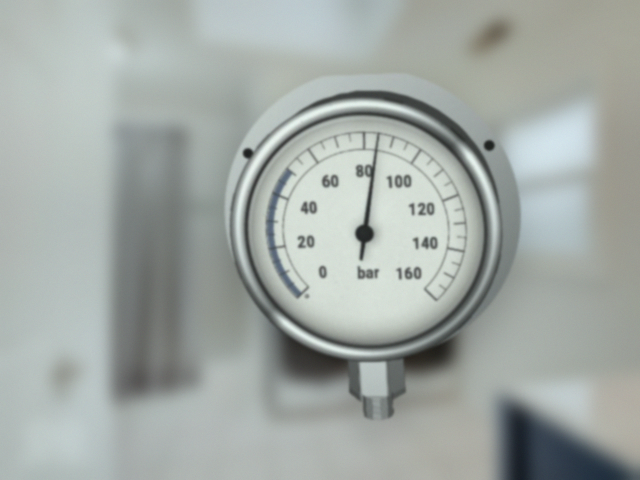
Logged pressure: 85; bar
